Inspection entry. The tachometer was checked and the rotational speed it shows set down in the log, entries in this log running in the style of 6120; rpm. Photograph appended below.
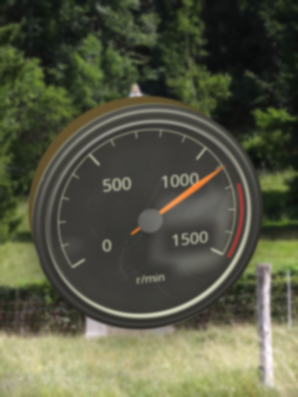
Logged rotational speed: 1100; rpm
